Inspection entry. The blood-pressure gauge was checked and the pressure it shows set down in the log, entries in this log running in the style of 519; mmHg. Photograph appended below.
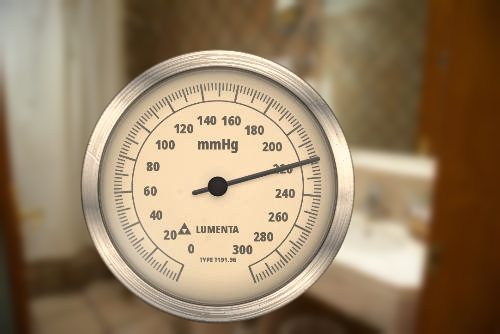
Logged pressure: 220; mmHg
